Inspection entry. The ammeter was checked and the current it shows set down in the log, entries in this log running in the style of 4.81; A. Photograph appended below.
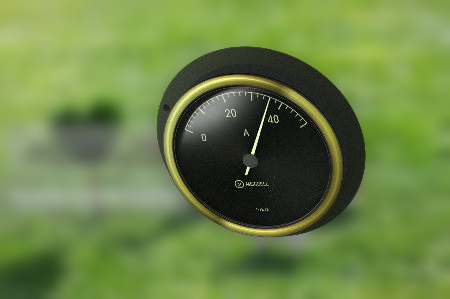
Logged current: 36; A
